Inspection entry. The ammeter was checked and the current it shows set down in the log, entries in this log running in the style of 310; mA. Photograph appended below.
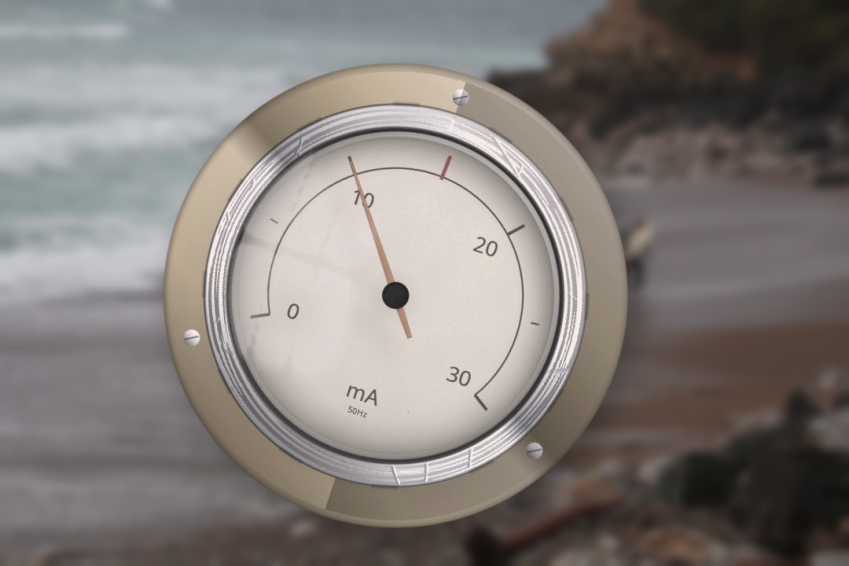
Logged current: 10; mA
